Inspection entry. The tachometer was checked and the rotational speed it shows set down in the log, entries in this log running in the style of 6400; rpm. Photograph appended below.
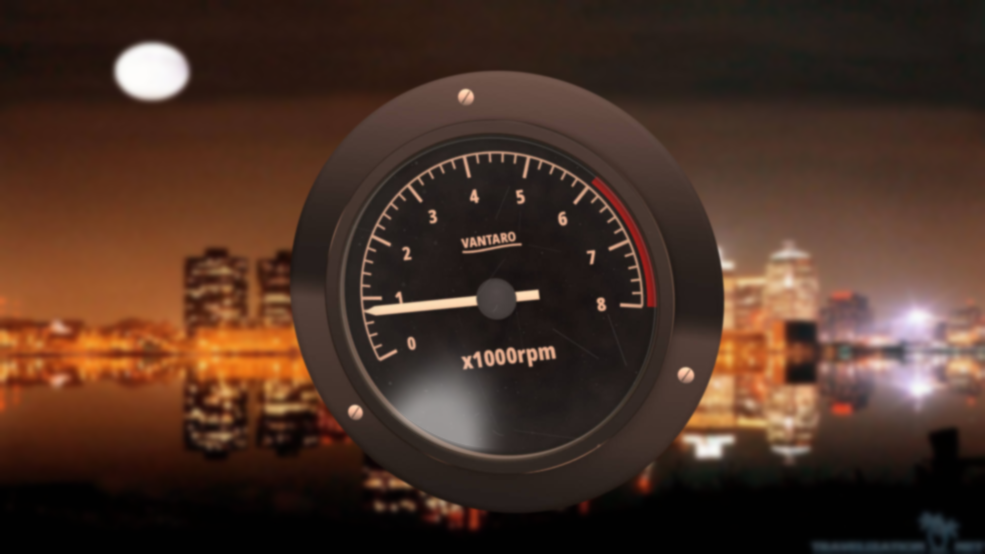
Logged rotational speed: 800; rpm
